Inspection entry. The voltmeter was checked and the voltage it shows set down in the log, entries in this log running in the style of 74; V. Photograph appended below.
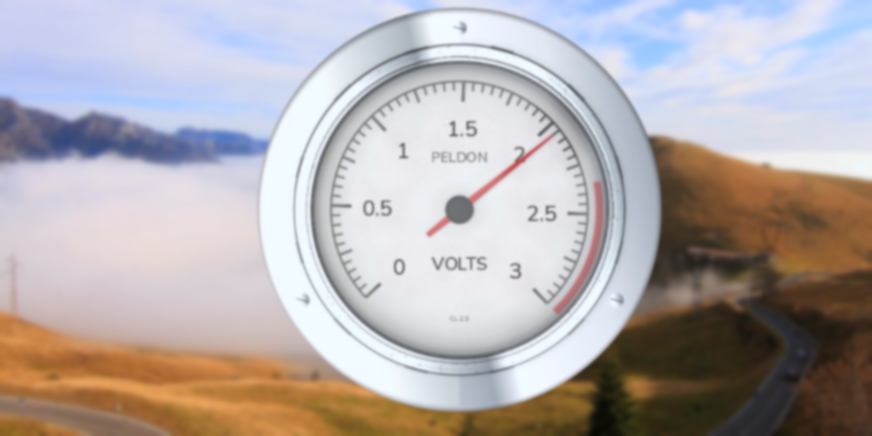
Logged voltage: 2.05; V
